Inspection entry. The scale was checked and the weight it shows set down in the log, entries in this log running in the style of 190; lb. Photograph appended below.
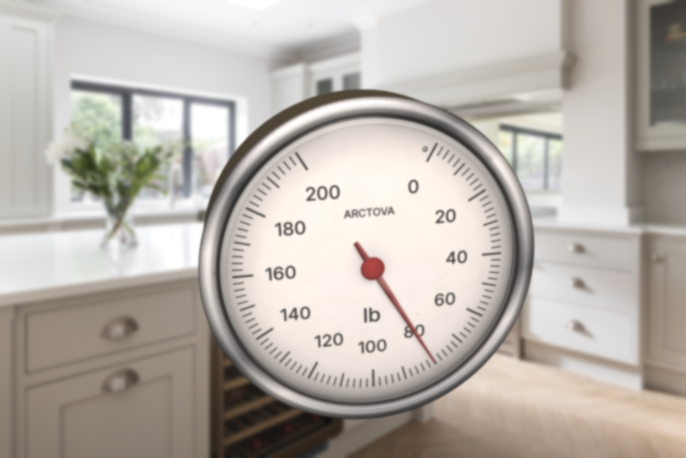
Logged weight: 80; lb
